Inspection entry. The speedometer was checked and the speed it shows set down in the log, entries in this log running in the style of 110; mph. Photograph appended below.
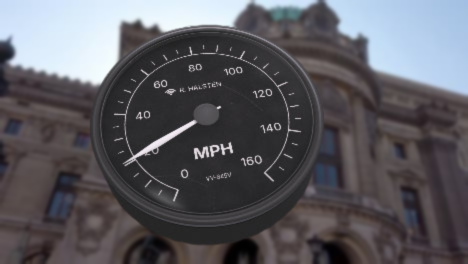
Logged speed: 20; mph
